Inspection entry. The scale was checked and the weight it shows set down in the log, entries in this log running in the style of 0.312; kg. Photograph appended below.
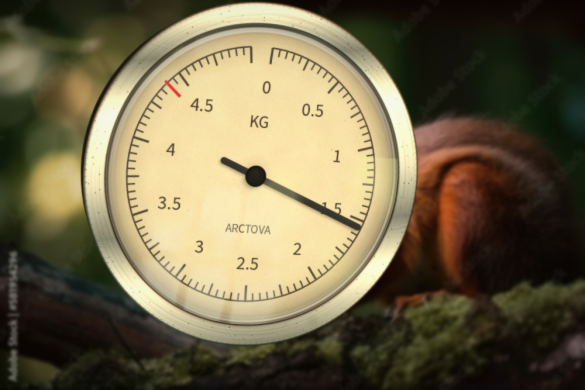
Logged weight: 1.55; kg
